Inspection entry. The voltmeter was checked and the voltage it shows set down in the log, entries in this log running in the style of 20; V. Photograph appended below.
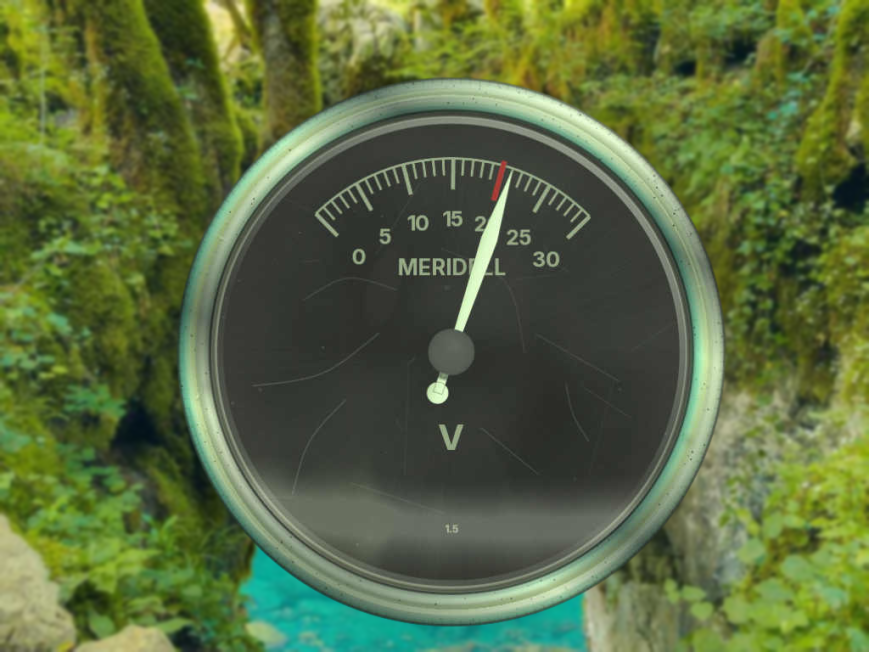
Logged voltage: 21; V
